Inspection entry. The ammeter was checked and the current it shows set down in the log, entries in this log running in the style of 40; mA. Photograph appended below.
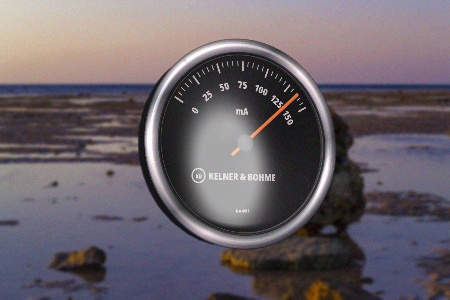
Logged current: 135; mA
